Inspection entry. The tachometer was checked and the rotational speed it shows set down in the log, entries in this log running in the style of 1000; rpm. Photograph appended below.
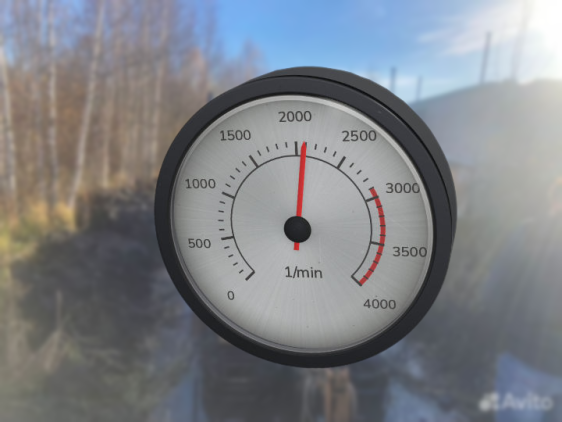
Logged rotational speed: 2100; rpm
